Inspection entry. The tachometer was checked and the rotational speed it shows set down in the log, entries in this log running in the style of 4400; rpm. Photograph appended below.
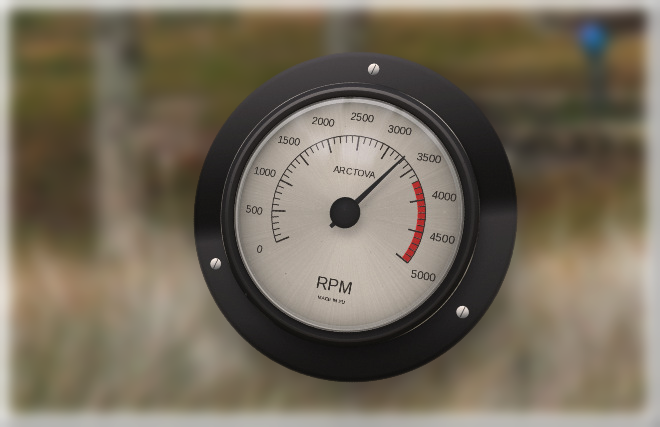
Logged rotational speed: 3300; rpm
